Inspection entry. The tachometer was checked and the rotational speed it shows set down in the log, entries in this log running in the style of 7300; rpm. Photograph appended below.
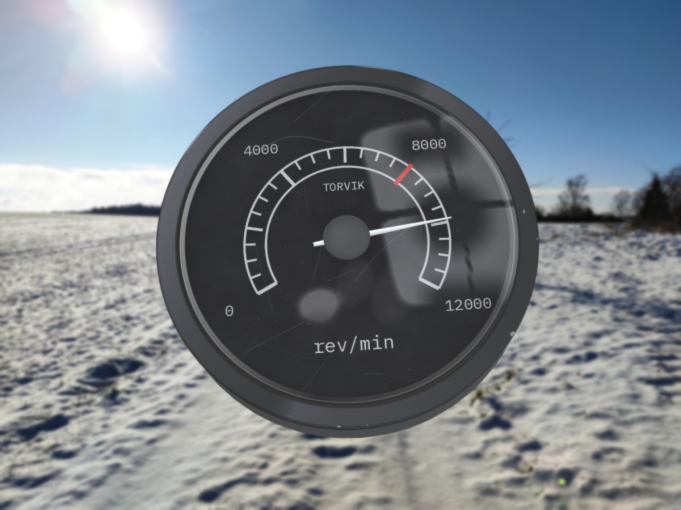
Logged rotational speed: 10000; rpm
